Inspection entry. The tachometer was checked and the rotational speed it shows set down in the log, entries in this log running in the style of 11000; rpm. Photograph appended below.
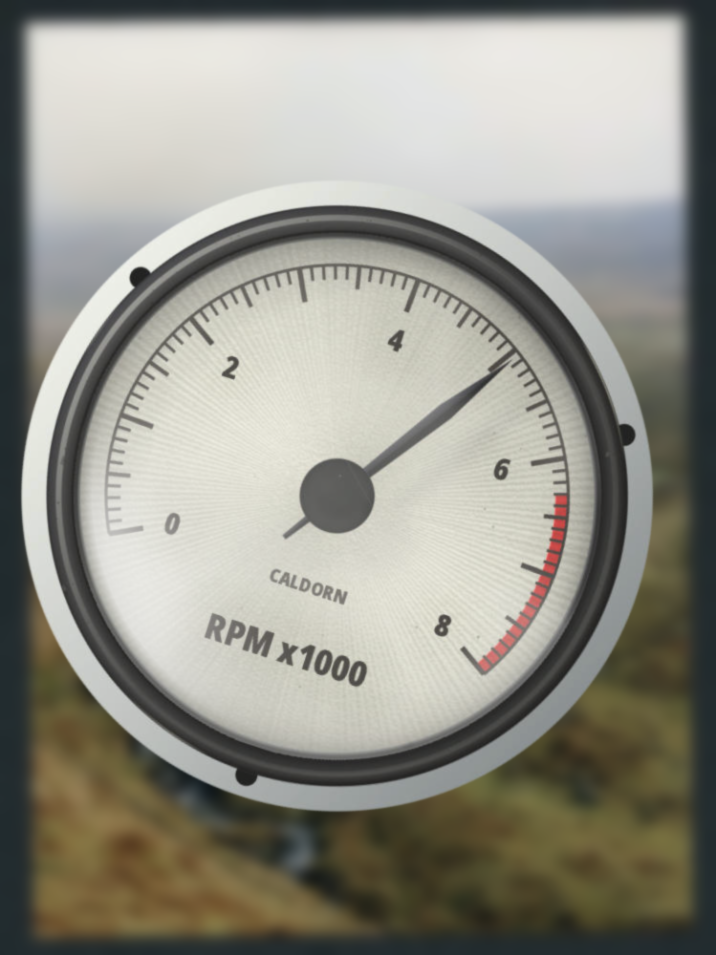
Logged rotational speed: 5050; rpm
